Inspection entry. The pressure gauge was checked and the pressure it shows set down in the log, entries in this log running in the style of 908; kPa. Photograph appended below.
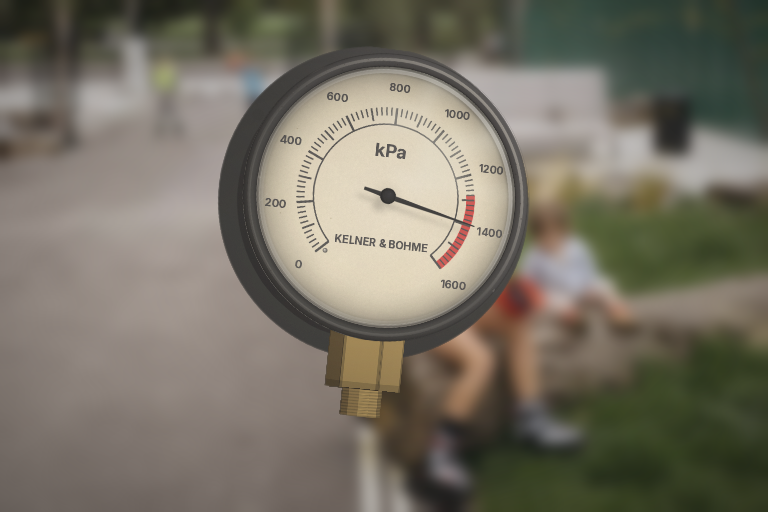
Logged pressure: 1400; kPa
